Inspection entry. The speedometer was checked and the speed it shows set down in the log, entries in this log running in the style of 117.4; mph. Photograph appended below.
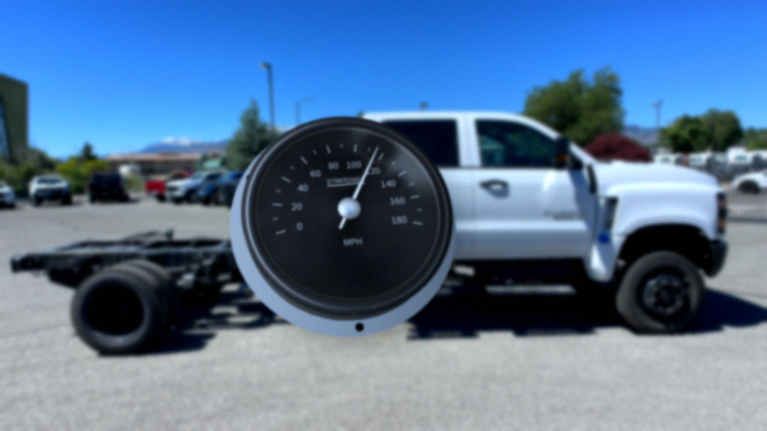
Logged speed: 115; mph
